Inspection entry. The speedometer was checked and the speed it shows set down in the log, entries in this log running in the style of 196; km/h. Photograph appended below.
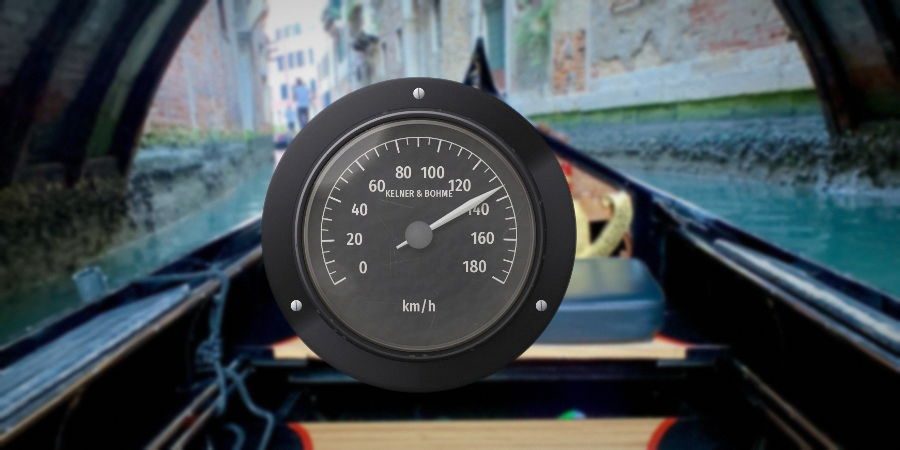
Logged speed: 135; km/h
